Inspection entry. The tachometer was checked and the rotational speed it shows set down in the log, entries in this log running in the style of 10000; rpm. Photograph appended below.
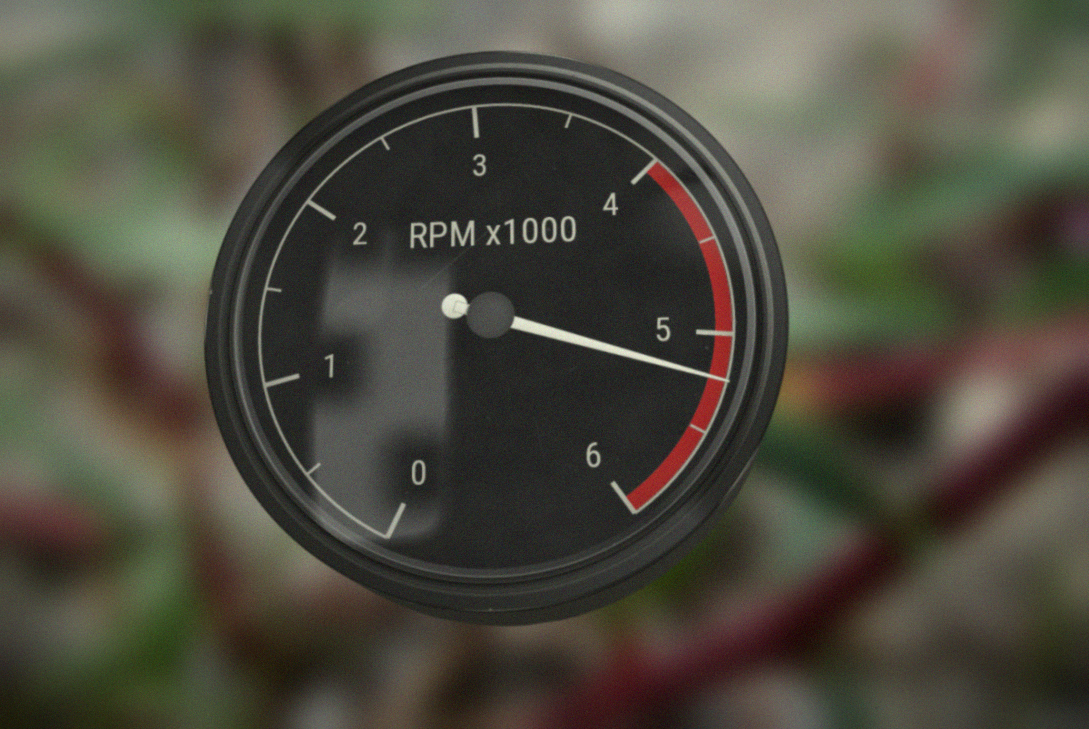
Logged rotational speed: 5250; rpm
